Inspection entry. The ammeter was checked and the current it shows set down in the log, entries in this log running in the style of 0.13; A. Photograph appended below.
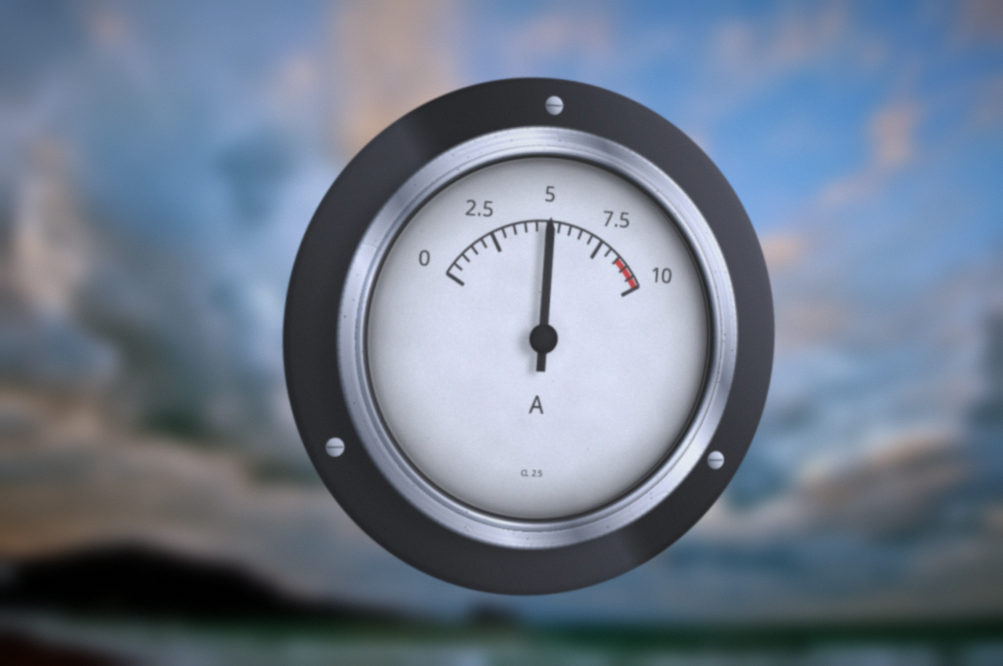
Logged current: 5; A
